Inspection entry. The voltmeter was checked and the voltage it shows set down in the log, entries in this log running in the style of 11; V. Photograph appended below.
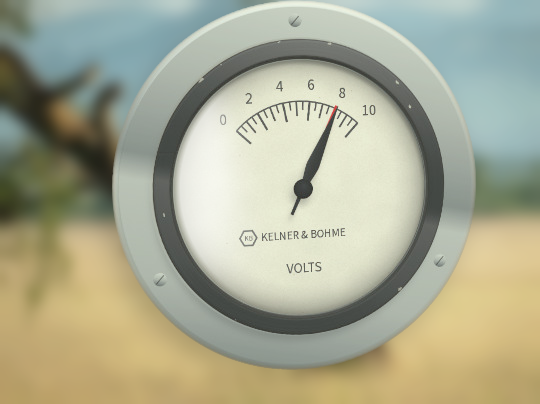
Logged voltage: 8; V
